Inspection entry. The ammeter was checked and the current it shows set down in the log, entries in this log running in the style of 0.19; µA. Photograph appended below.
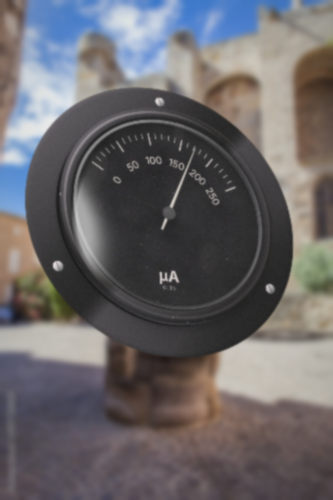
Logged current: 170; µA
